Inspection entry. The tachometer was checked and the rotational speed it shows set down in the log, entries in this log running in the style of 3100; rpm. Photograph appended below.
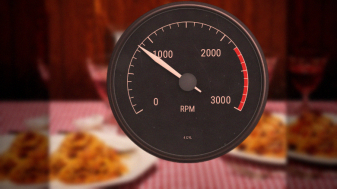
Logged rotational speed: 850; rpm
